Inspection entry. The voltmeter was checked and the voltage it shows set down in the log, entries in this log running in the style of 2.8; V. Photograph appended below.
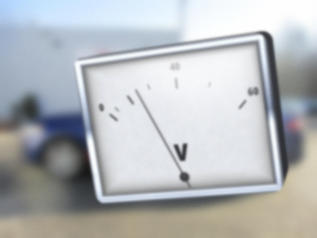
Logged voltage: 25; V
